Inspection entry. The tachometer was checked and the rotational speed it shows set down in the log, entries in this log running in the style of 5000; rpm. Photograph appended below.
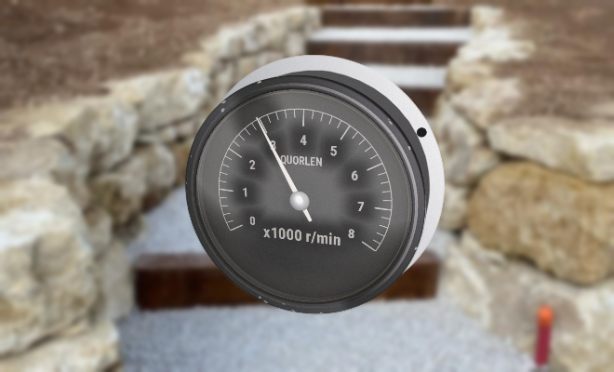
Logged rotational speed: 3000; rpm
